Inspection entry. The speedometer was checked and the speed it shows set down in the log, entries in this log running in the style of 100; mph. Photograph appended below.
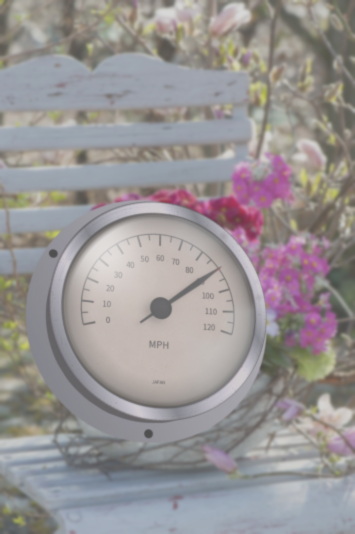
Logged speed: 90; mph
